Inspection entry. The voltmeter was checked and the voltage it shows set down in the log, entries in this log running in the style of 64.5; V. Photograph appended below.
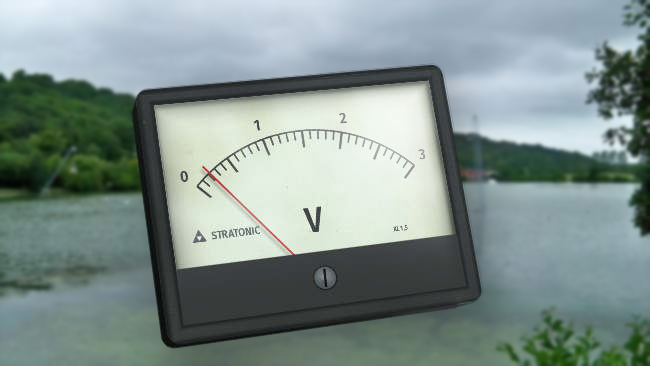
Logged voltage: 0.2; V
